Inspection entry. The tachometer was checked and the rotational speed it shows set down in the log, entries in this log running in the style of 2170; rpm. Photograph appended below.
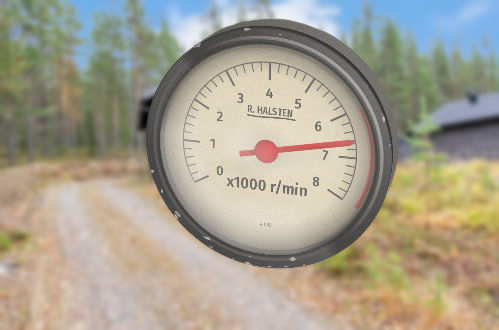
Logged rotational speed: 6600; rpm
